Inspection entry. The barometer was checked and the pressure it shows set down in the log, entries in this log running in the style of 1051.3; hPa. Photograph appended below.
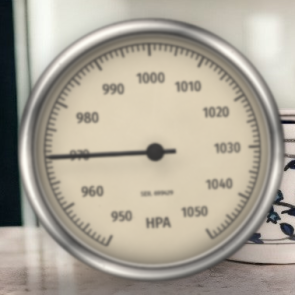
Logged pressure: 970; hPa
